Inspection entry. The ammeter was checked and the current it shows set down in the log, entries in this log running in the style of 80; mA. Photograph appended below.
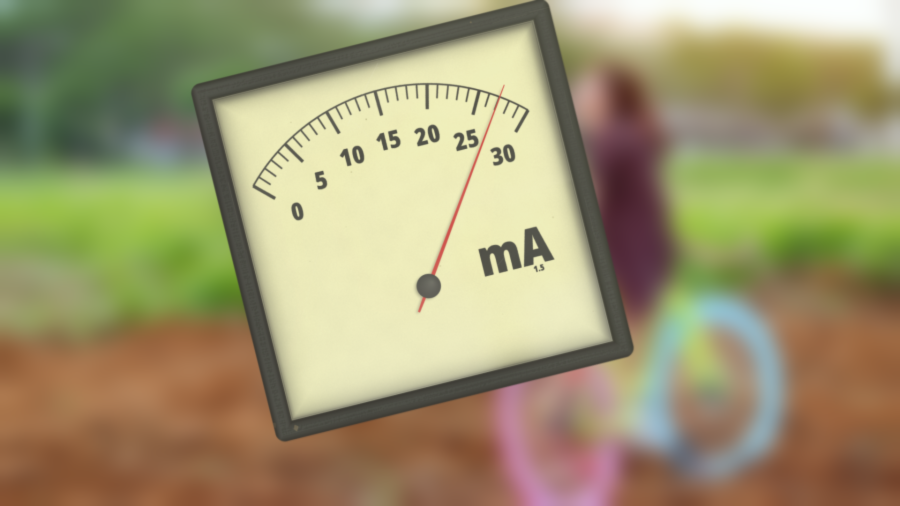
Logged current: 27; mA
